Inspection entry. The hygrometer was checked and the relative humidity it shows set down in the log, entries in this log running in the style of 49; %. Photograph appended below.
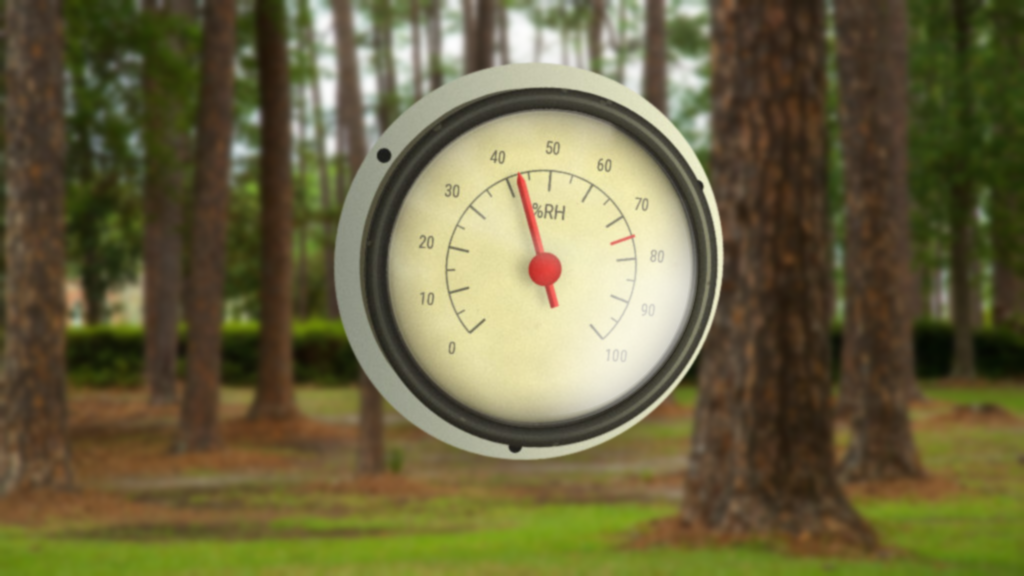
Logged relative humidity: 42.5; %
